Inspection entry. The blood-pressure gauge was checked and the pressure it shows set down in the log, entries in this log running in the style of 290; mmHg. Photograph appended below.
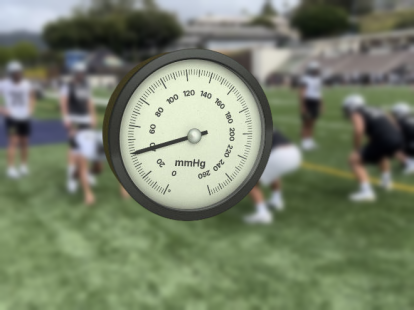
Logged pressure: 40; mmHg
